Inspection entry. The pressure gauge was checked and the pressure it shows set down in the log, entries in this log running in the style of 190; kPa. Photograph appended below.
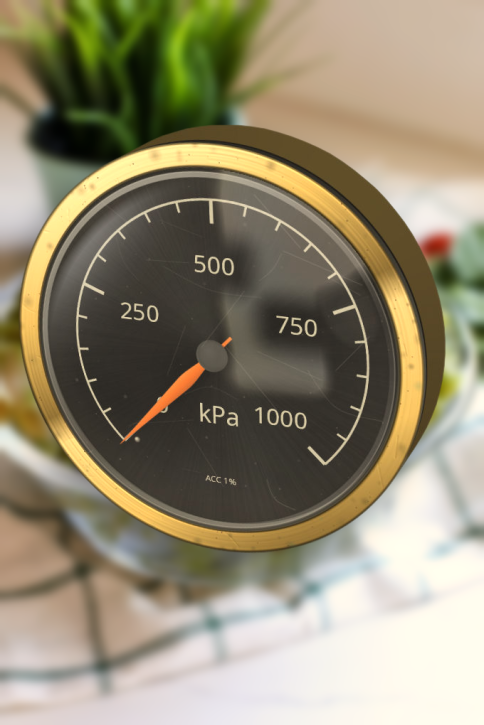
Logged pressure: 0; kPa
